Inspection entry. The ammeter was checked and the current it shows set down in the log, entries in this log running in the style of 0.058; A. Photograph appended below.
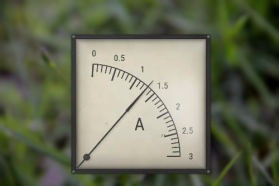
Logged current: 1.3; A
